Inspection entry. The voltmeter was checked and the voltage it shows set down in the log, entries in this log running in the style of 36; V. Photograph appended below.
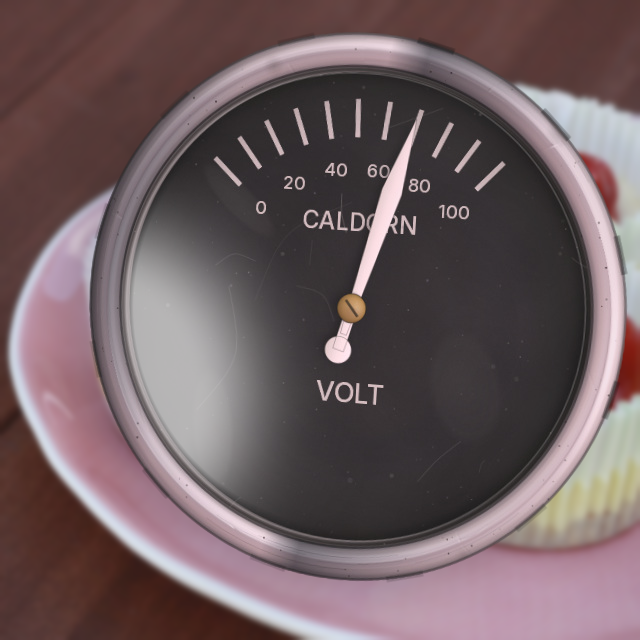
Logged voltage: 70; V
